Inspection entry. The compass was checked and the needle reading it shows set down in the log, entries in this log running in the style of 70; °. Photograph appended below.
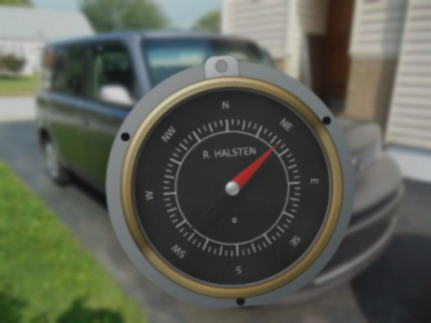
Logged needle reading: 50; °
